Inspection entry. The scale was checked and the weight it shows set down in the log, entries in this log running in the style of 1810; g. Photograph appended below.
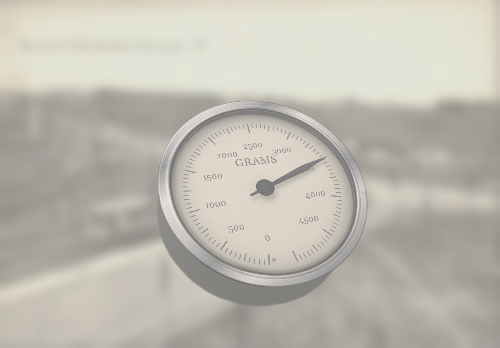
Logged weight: 3500; g
